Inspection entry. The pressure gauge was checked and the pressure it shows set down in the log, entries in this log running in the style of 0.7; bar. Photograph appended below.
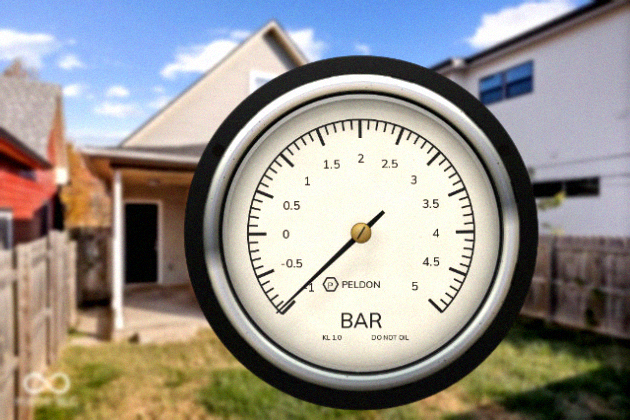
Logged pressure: -0.95; bar
